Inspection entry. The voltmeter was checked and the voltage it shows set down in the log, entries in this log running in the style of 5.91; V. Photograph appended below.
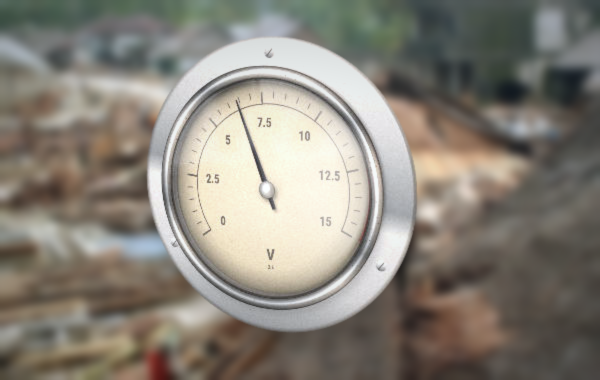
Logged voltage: 6.5; V
